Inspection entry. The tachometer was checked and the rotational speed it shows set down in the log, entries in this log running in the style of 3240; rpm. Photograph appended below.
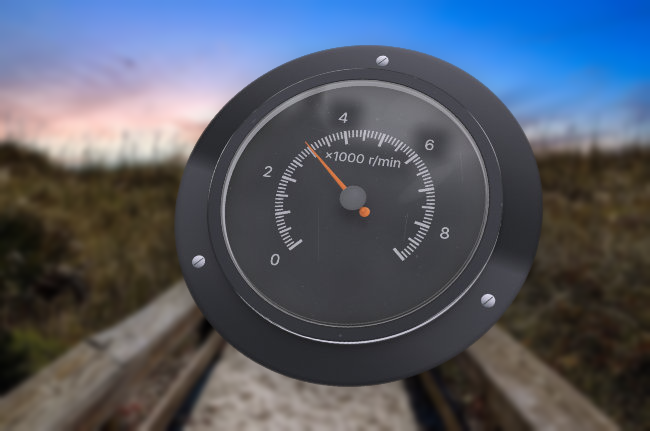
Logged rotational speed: 3000; rpm
